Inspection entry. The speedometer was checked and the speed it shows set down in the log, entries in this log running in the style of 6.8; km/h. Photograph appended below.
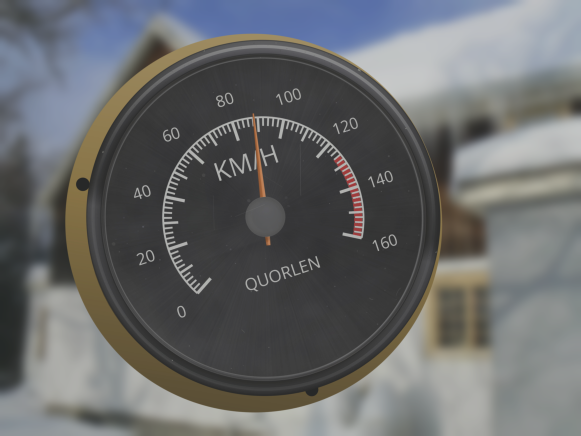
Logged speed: 88; km/h
